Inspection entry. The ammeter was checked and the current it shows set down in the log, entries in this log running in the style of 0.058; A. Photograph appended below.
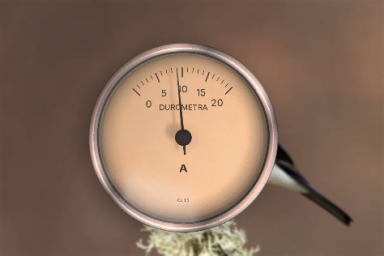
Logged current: 9; A
